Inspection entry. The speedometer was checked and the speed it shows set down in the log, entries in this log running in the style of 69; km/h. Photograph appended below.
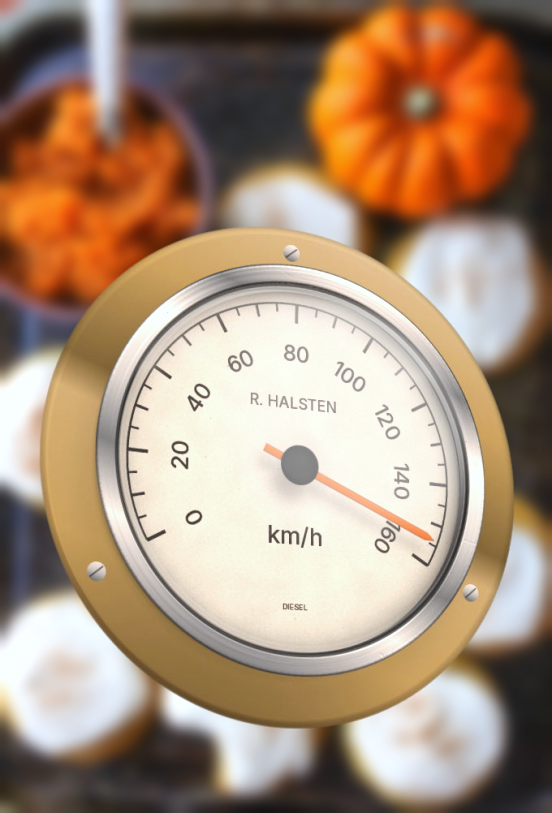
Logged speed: 155; km/h
